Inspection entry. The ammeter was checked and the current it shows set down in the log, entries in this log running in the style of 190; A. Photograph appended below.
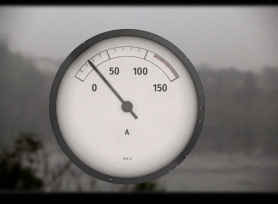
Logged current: 25; A
